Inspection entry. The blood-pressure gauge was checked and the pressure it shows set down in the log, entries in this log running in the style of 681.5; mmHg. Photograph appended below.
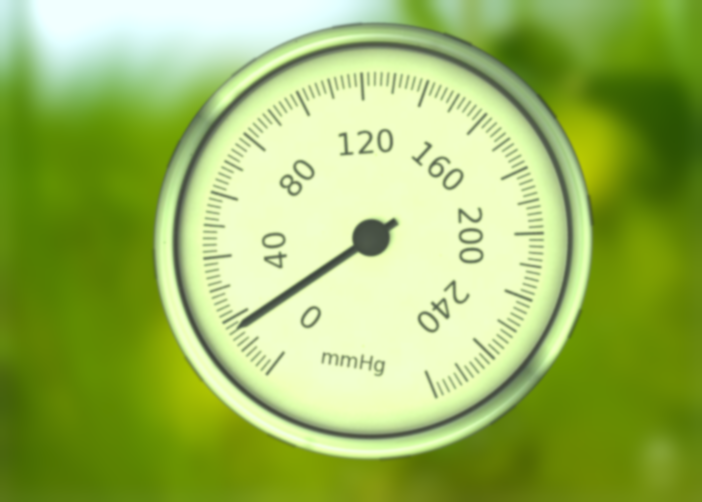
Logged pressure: 16; mmHg
